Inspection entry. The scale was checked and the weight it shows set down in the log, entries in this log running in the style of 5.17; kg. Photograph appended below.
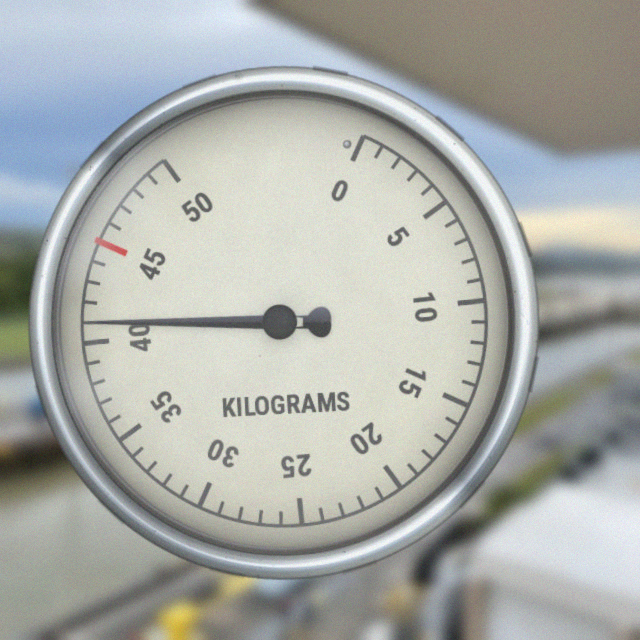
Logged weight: 41; kg
